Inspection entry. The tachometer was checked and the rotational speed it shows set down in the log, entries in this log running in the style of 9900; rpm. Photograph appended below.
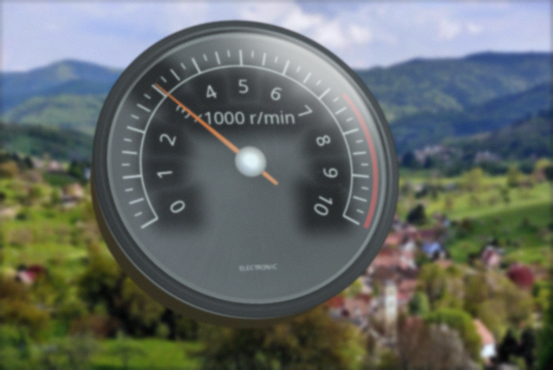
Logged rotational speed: 3000; rpm
